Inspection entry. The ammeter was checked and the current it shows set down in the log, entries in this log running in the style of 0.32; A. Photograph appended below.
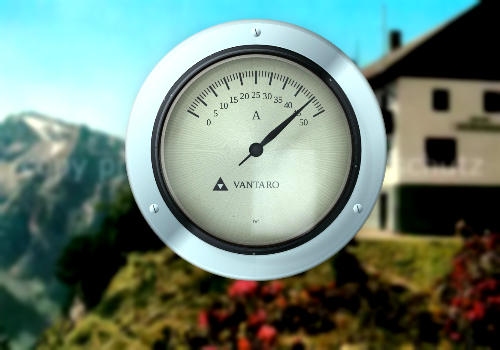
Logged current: 45; A
